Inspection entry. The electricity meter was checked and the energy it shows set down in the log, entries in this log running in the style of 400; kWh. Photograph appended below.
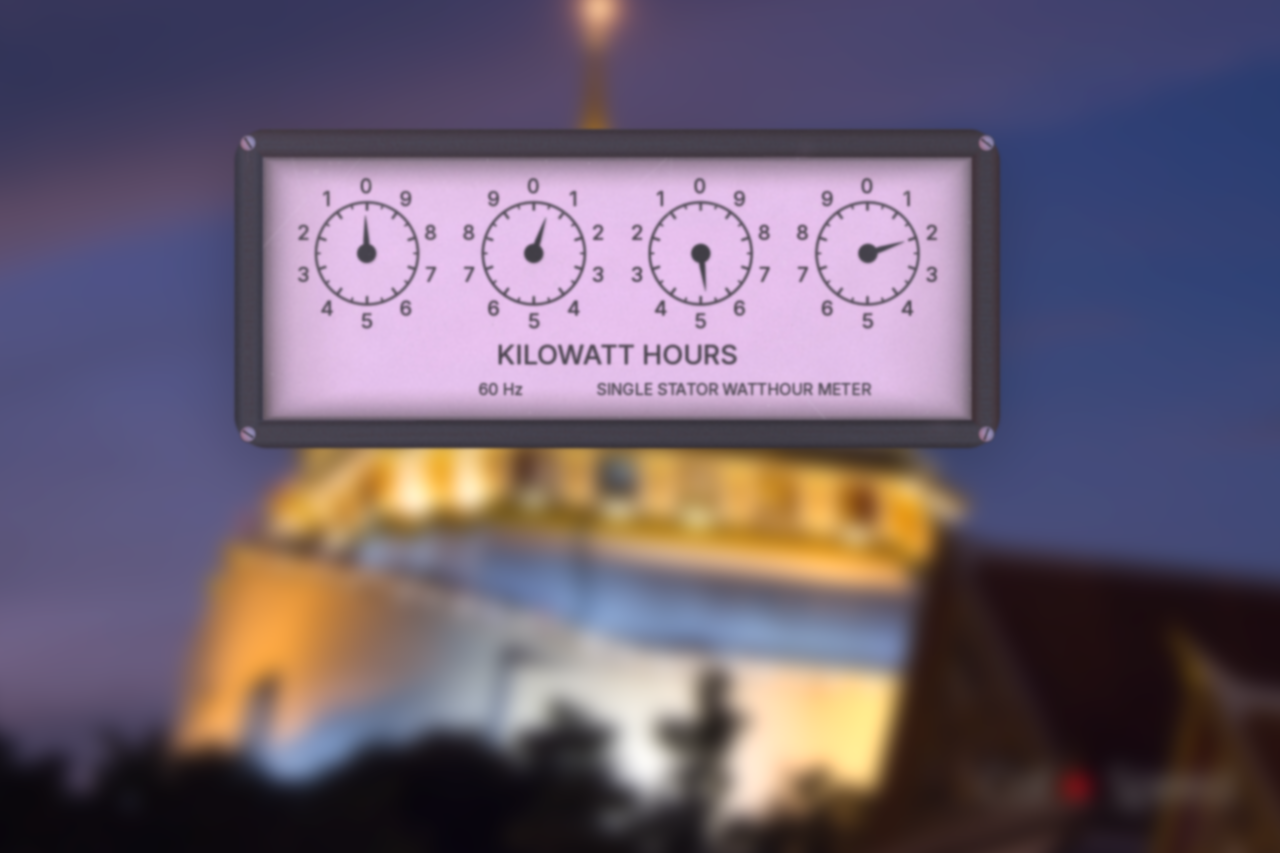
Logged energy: 52; kWh
